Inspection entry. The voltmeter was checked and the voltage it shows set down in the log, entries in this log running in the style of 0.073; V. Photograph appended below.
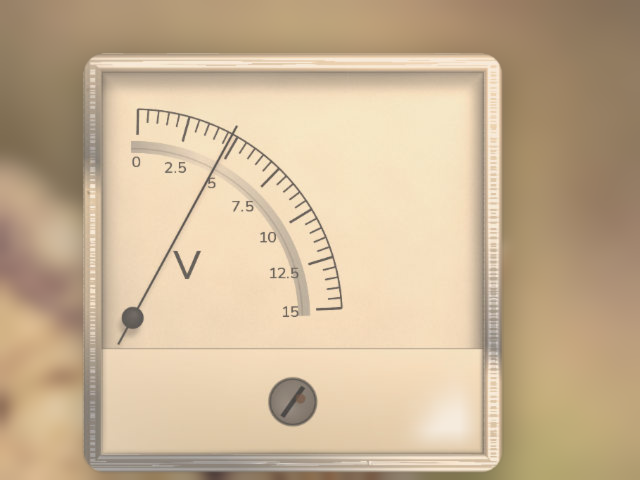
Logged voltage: 4.75; V
